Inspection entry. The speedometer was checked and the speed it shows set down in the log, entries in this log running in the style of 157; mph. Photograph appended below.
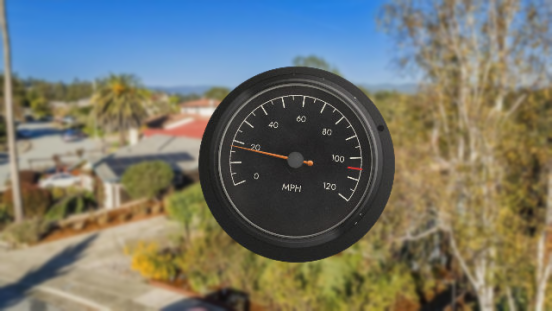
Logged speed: 17.5; mph
